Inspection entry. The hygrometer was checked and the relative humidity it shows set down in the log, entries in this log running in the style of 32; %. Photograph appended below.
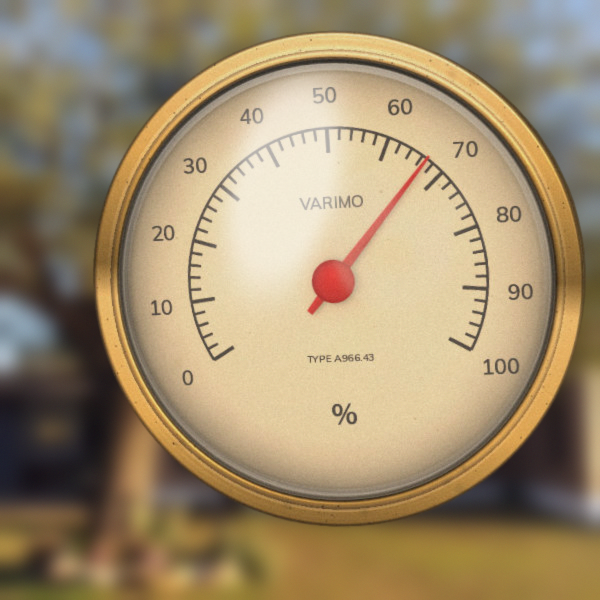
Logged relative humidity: 67; %
